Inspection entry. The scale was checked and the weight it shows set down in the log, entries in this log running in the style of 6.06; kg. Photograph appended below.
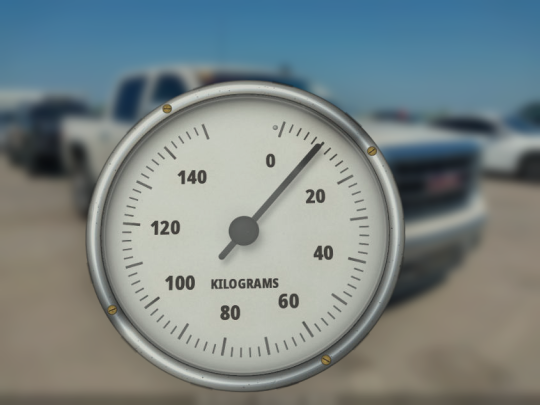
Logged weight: 10; kg
